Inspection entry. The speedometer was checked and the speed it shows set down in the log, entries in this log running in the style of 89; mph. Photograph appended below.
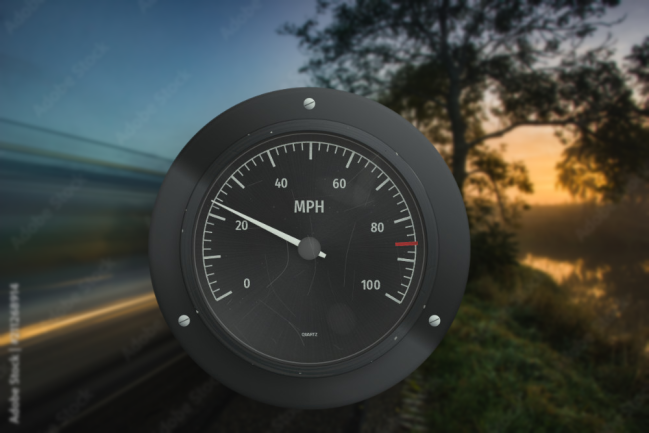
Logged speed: 23; mph
